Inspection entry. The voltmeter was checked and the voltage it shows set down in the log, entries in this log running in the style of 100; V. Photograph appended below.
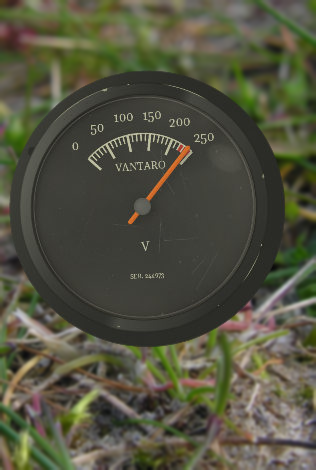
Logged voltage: 240; V
